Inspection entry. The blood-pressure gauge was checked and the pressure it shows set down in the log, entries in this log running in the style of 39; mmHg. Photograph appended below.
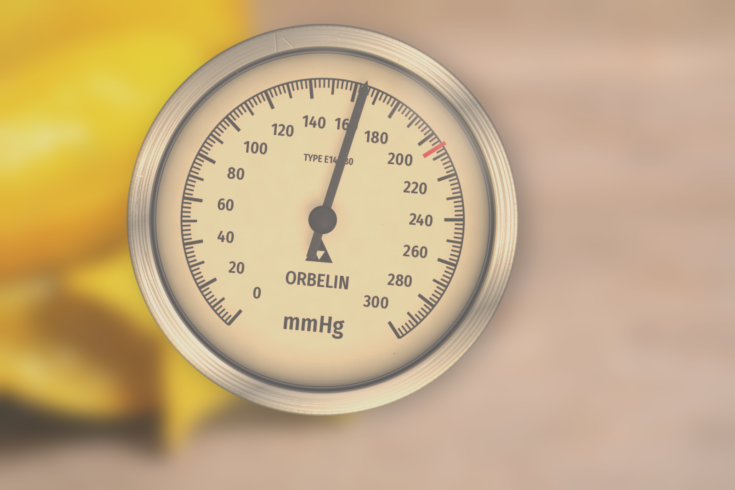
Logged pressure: 164; mmHg
